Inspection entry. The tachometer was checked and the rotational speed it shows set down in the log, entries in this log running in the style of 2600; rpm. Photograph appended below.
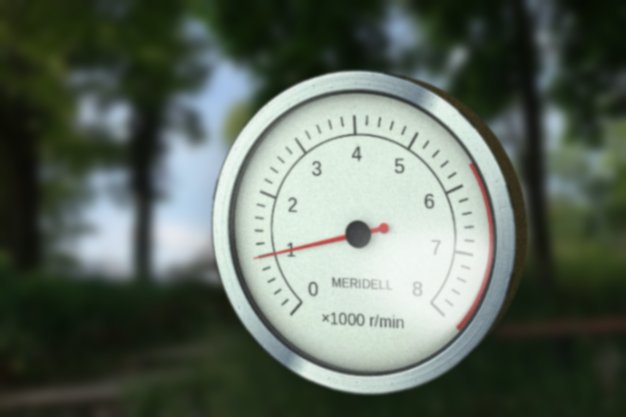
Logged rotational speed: 1000; rpm
